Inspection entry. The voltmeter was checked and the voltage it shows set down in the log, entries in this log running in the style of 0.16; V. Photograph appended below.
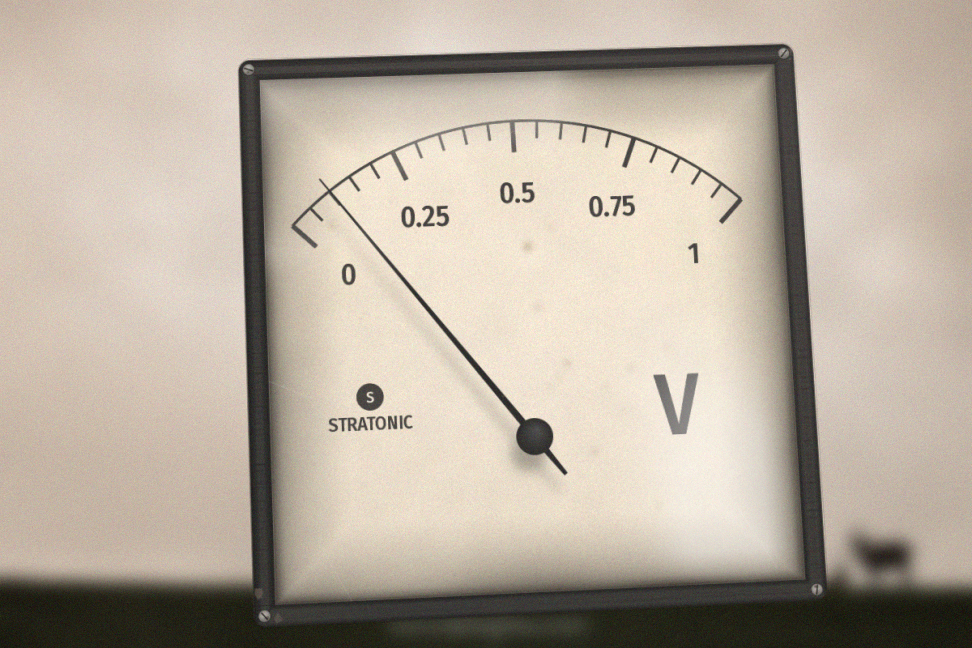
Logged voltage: 0.1; V
